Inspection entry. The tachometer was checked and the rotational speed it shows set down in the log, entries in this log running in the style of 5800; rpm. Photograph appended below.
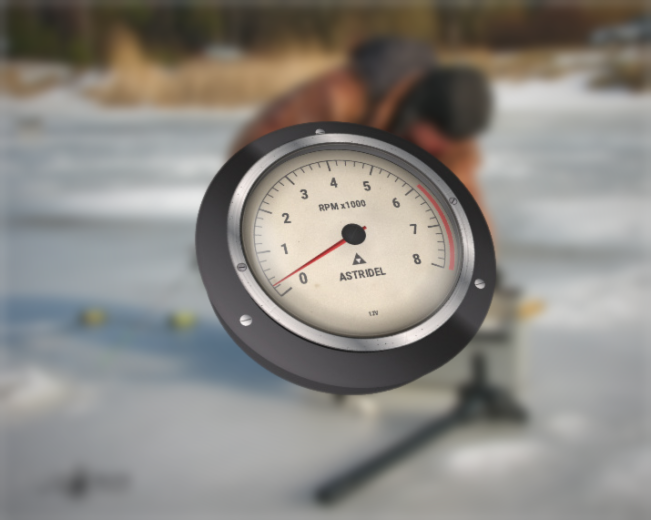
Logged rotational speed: 200; rpm
